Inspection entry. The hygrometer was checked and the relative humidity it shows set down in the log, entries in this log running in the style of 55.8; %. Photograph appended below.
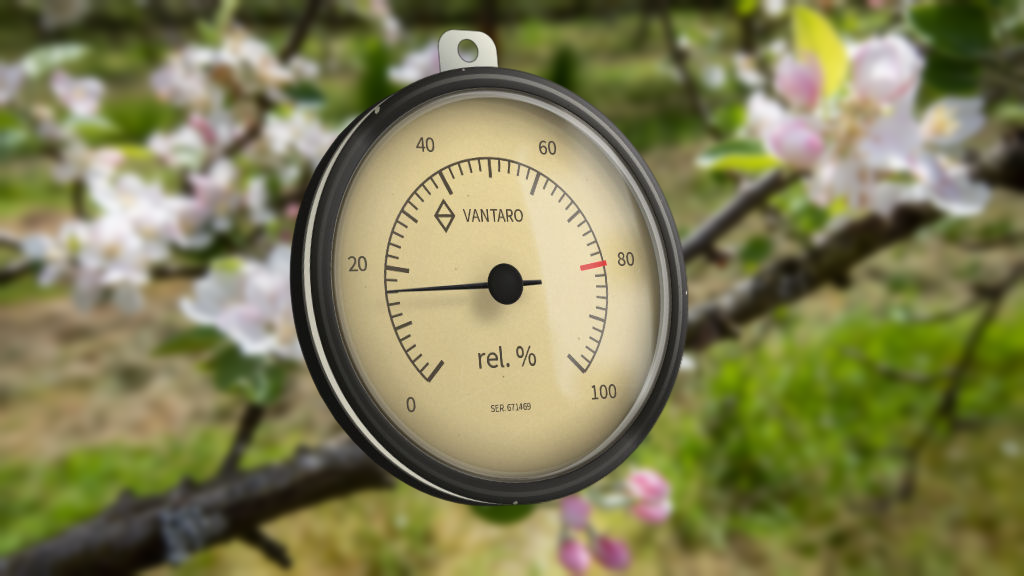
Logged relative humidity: 16; %
